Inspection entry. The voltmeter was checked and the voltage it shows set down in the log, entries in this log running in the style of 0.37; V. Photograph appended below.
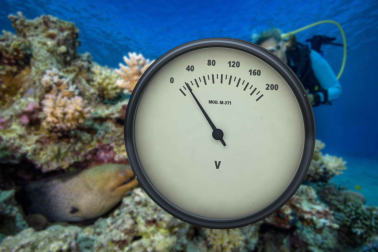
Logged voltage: 20; V
